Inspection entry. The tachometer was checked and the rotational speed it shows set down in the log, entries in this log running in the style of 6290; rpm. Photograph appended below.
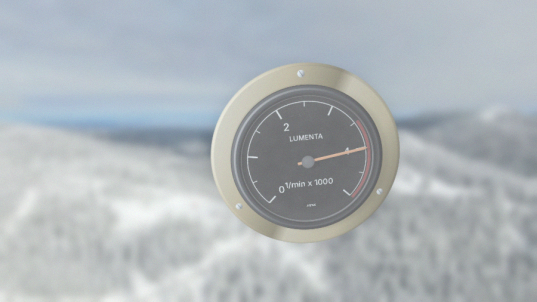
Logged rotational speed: 4000; rpm
